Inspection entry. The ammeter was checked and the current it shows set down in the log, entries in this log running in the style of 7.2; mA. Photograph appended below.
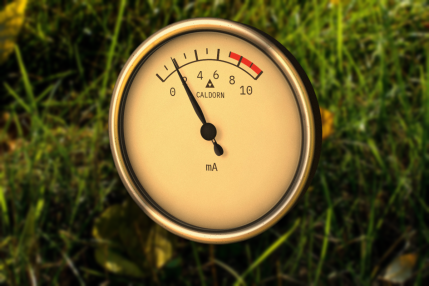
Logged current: 2; mA
